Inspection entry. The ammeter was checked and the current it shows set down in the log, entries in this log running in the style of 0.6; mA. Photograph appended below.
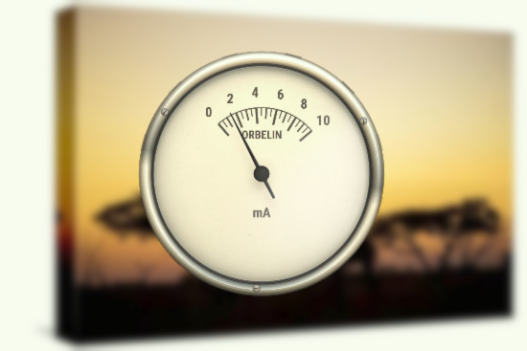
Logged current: 1.5; mA
